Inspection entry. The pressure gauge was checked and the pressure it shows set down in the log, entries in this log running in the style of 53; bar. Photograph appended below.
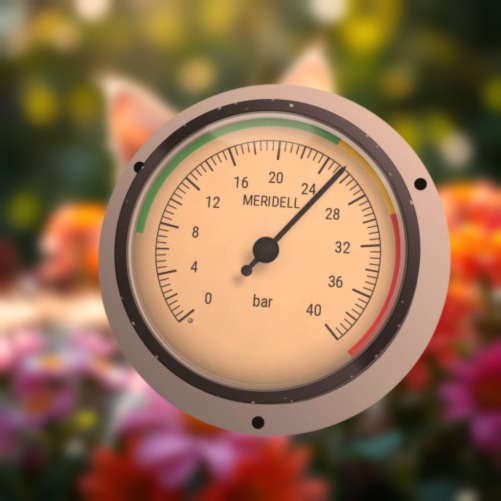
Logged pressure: 25.5; bar
